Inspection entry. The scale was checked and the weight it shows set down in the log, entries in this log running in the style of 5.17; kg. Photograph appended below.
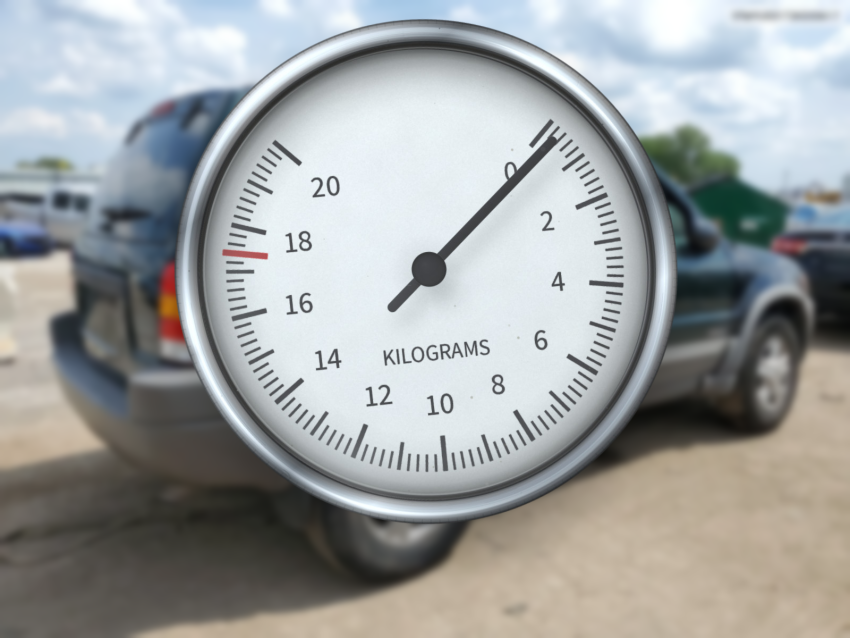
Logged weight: 0.3; kg
